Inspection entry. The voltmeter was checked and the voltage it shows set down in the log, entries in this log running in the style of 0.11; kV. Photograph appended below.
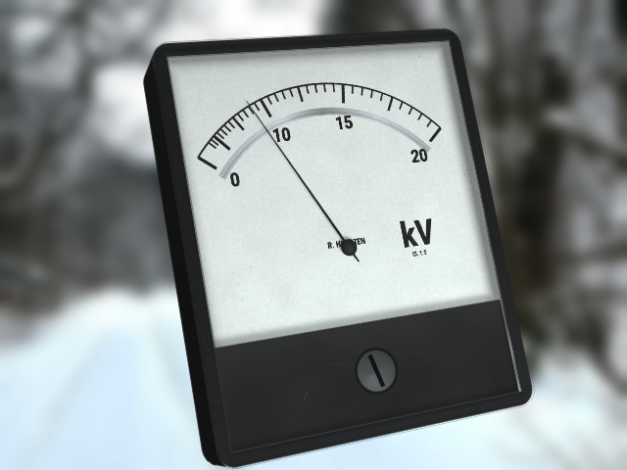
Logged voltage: 9; kV
